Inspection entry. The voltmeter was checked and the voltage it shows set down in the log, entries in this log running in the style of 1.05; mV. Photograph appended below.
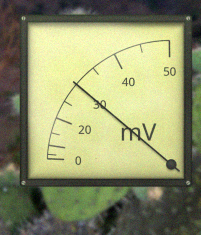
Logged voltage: 30; mV
